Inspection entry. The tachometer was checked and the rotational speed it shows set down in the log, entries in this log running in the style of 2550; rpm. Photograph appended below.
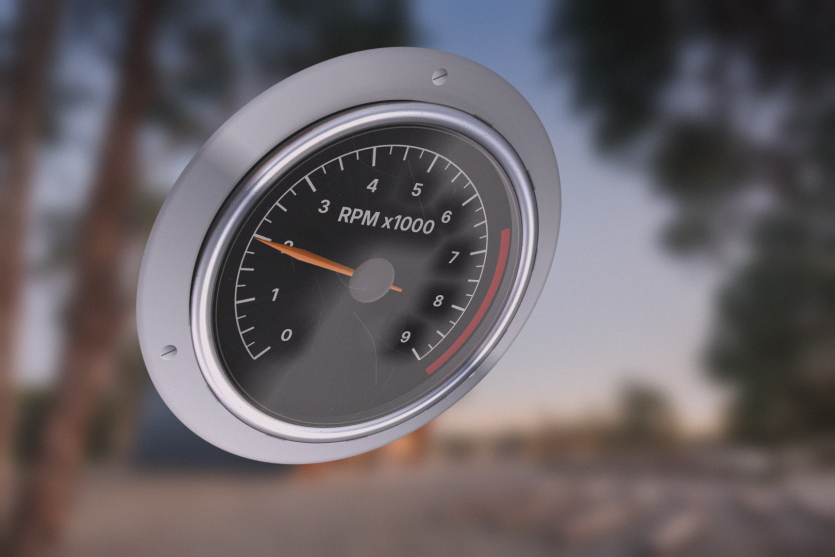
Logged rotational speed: 2000; rpm
